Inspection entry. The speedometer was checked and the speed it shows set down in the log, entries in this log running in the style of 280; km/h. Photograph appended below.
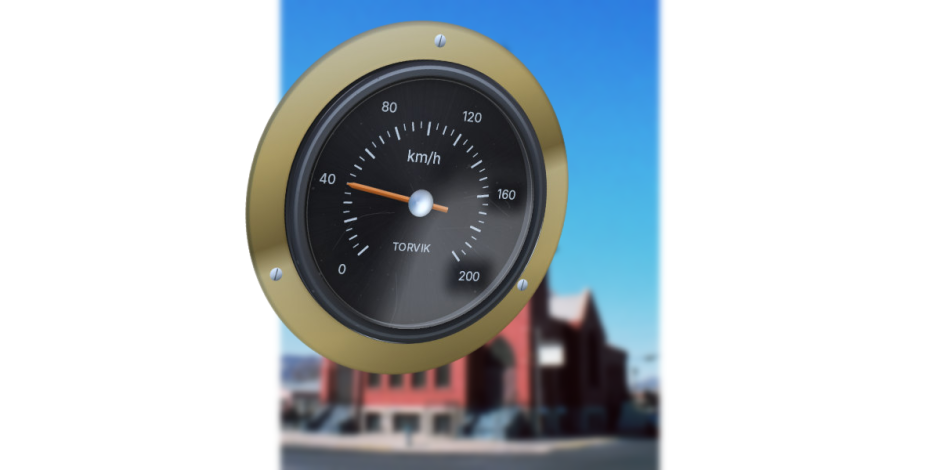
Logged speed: 40; km/h
